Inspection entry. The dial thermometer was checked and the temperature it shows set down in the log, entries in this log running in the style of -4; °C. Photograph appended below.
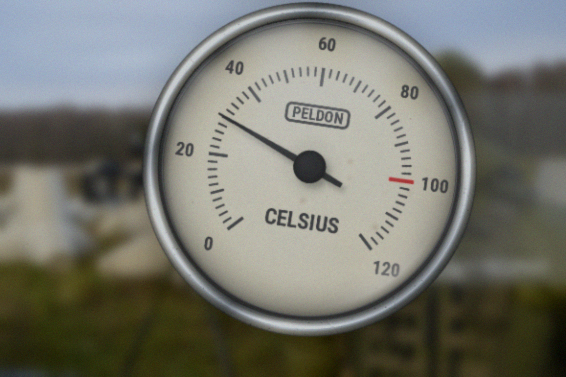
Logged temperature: 30; °C
